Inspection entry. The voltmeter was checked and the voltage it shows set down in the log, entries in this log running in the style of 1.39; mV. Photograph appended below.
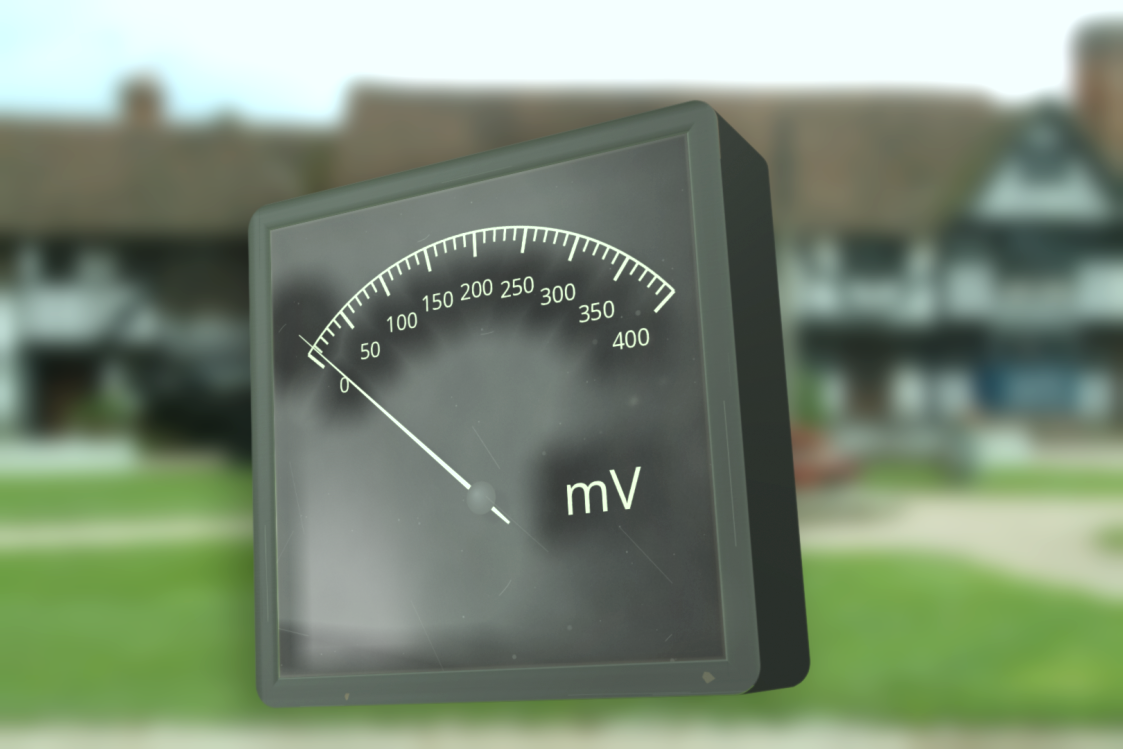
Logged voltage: 10; mV
